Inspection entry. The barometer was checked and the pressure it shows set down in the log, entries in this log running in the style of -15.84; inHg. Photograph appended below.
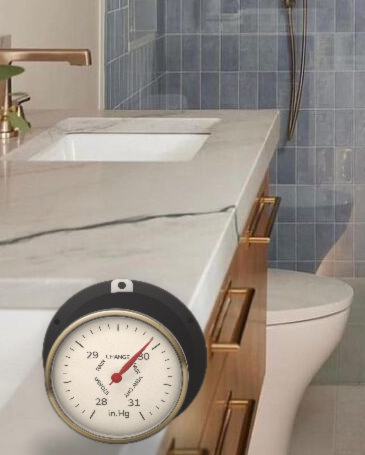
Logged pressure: 29.9; inHg
